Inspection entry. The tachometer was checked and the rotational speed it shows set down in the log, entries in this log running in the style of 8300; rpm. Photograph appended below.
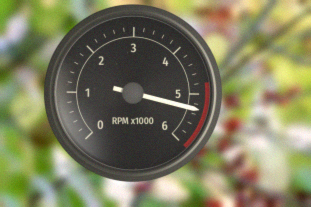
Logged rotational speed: 5300; rpm
